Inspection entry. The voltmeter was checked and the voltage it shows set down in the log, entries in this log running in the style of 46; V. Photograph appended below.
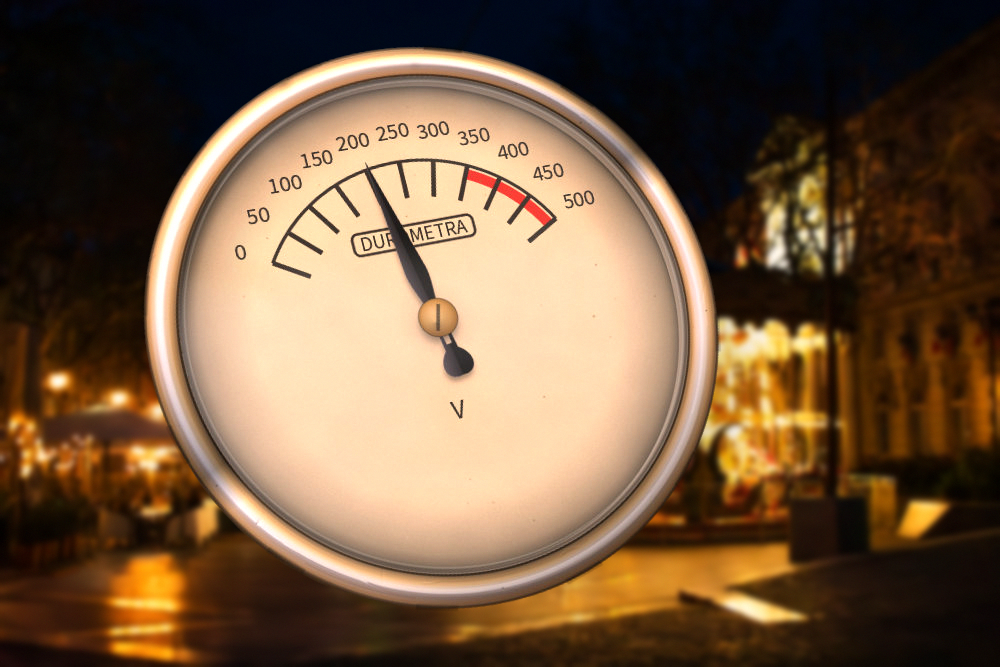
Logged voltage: 200; V
